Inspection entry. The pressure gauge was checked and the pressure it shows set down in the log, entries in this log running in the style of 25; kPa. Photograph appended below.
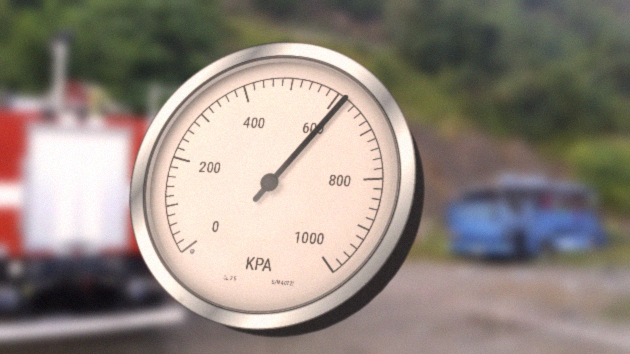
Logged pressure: 620; kPa
